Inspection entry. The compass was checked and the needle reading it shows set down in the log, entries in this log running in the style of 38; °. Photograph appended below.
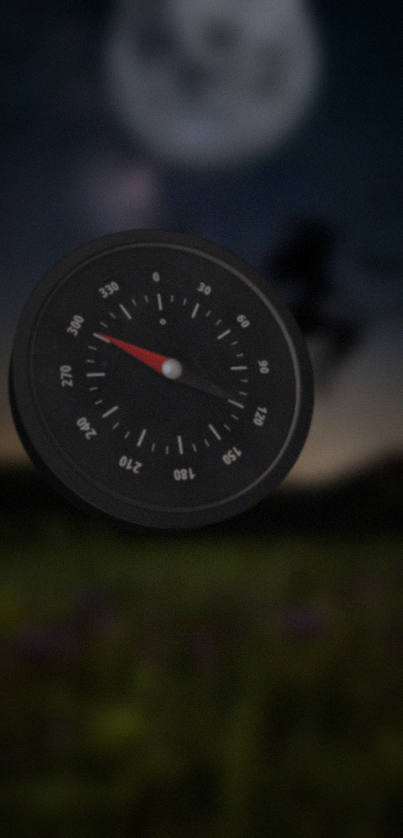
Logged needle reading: 300; °
